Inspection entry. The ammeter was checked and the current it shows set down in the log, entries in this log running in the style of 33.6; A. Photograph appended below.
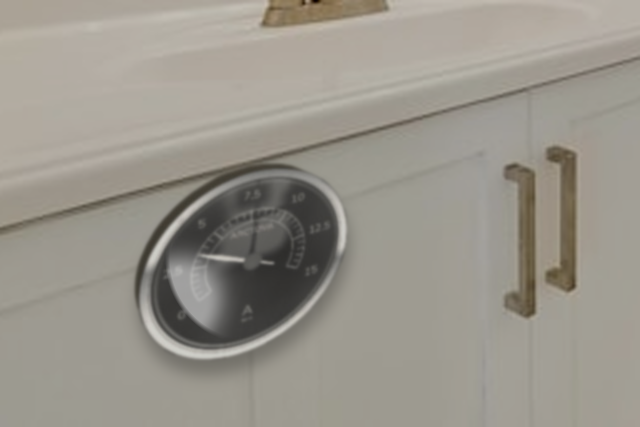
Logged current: 3.5; A
